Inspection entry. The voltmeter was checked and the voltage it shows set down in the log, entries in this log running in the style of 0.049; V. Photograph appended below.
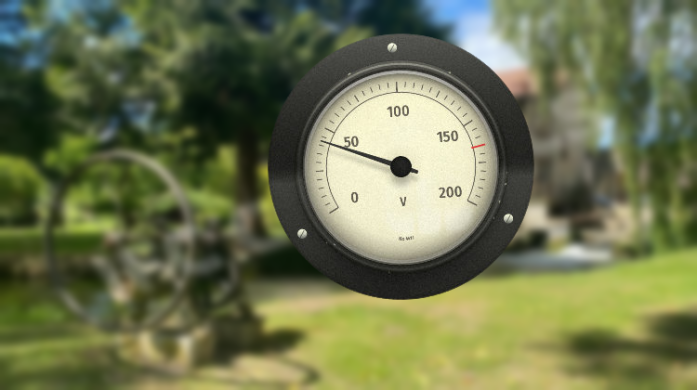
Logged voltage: 42.5; V
